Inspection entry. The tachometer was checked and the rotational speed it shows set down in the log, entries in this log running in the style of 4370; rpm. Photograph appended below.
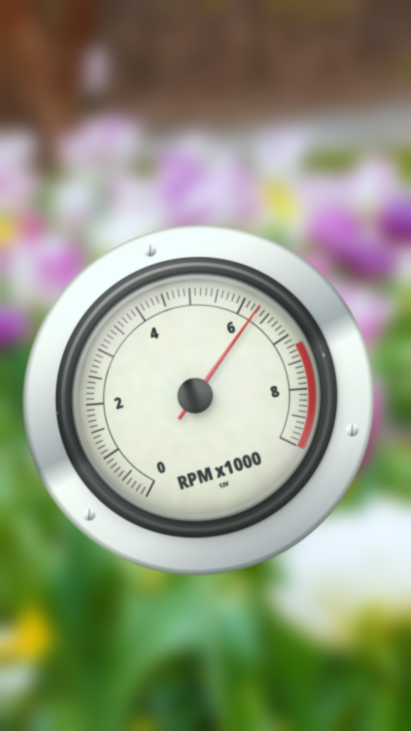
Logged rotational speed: 6300; rpm
